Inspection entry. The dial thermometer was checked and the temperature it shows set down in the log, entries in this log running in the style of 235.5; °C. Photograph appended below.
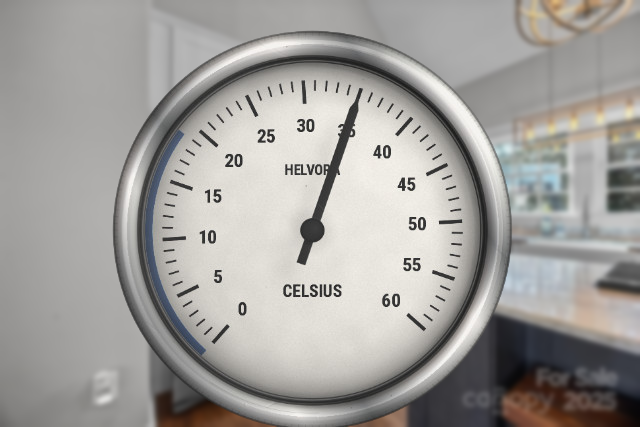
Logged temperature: 35; °C
